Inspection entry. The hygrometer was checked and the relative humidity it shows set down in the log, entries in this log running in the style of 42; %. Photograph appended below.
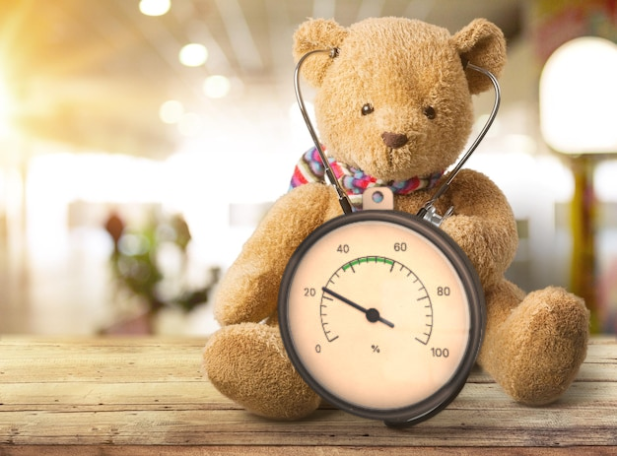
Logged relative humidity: 24; %
